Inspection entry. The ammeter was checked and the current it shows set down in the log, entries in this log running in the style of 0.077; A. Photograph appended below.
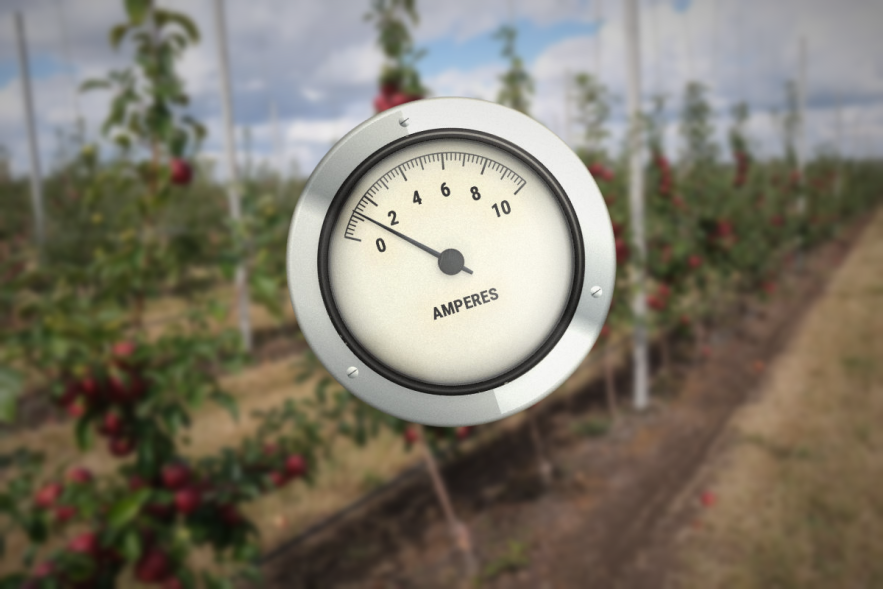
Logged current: 1.2; A
